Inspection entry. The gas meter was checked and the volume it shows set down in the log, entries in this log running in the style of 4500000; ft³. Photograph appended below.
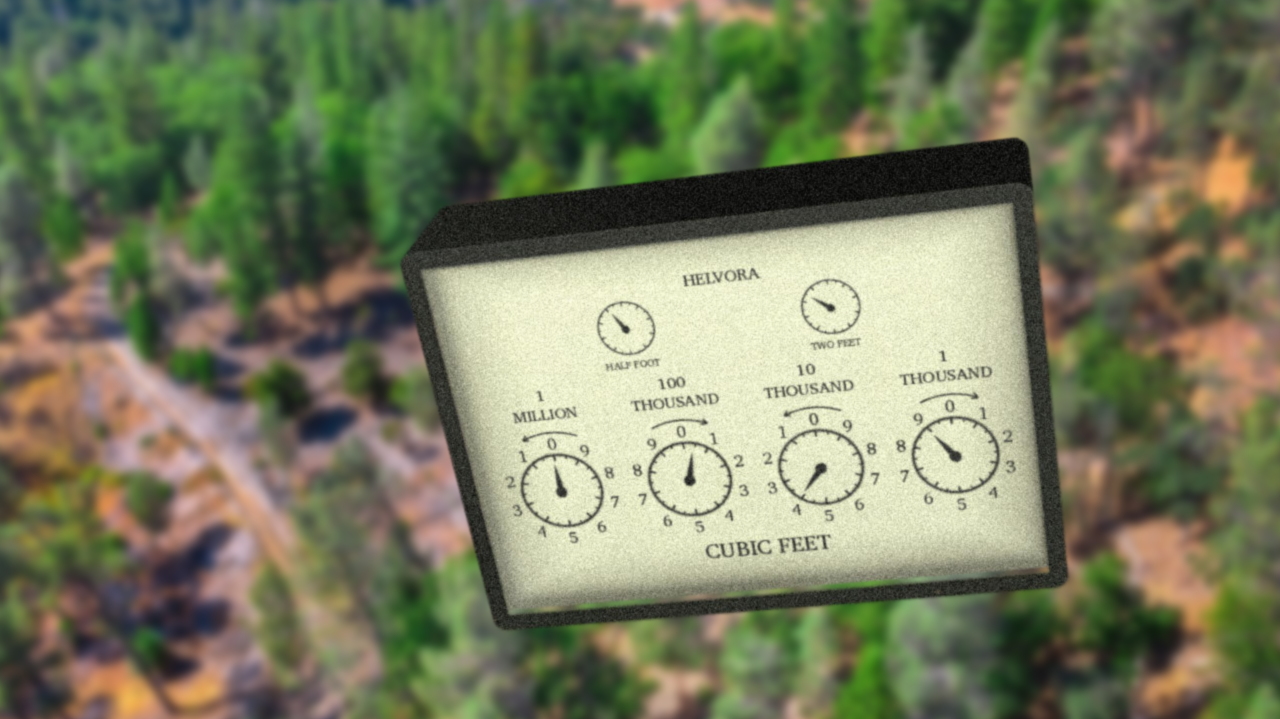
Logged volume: 3900; ft³
